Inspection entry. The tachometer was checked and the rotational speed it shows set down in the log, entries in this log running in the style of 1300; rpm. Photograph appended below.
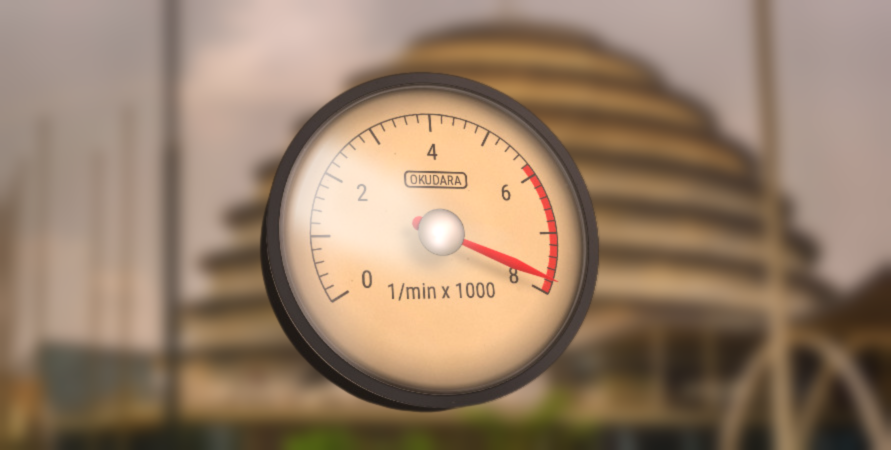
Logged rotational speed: 7800; rpm
